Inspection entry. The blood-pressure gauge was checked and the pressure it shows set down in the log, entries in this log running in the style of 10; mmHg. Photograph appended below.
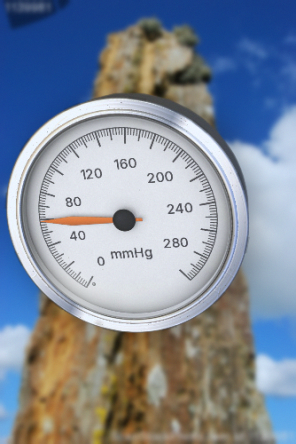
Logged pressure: 60; mmHg
